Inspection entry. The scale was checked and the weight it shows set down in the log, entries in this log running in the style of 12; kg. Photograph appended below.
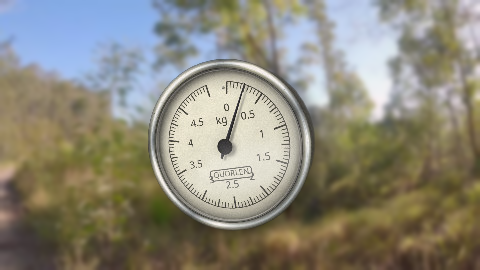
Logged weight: 0.25; kg
